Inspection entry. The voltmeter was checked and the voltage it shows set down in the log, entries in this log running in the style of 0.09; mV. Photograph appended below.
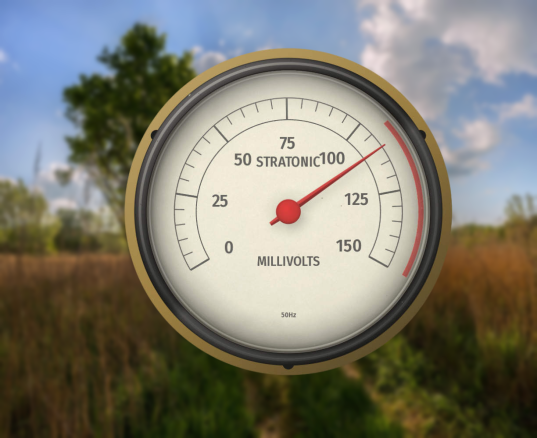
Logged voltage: 110; mV
